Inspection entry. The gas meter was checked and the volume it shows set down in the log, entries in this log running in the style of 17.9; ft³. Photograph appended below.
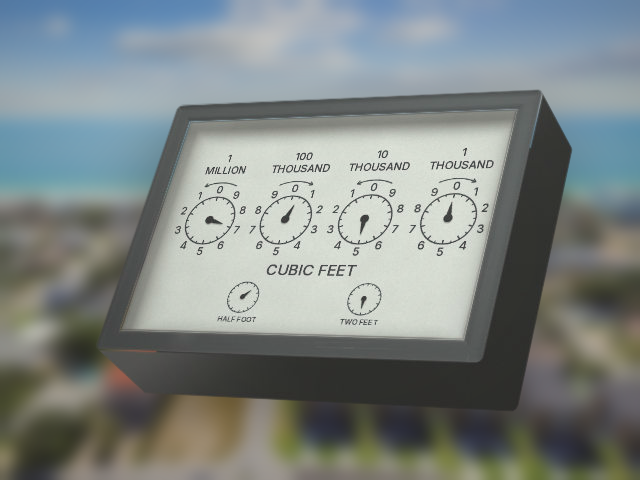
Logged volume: 705000; ft³
